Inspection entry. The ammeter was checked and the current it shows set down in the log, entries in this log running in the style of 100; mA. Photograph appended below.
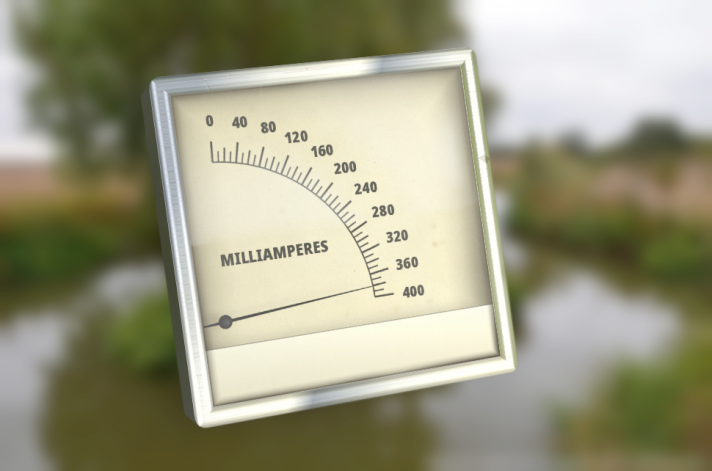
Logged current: 380; mA
